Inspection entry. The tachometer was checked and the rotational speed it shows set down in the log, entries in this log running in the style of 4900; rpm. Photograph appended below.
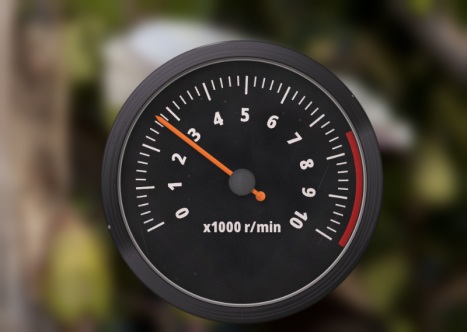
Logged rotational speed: 2700; rpm
